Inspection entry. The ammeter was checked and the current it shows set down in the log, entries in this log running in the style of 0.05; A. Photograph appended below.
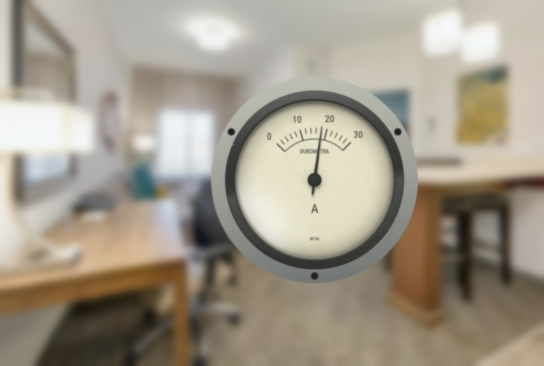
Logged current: 18; A
